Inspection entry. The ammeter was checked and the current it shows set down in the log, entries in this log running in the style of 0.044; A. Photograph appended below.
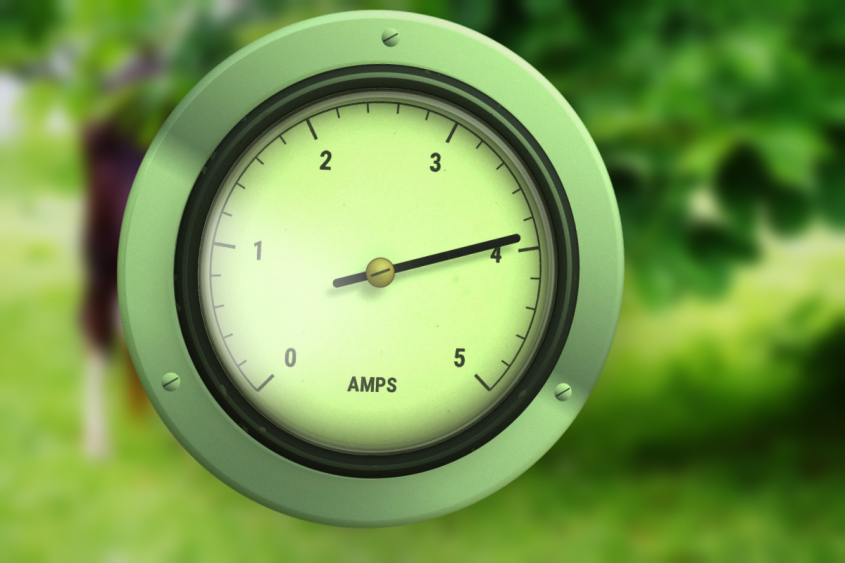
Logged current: 3.9; A
